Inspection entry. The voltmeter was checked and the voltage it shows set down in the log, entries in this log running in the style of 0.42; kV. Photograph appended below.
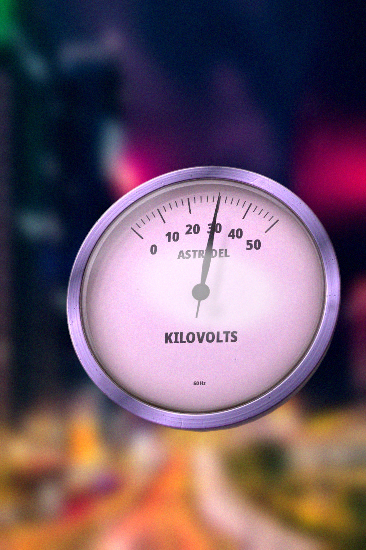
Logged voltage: 30; kV
